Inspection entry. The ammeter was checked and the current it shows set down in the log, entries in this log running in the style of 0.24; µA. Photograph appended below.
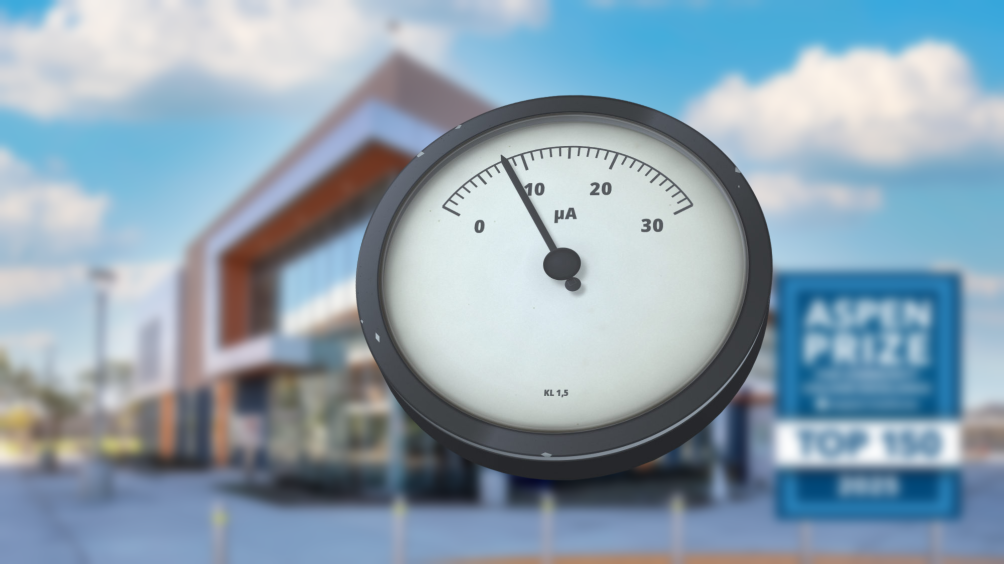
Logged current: 8; µA
